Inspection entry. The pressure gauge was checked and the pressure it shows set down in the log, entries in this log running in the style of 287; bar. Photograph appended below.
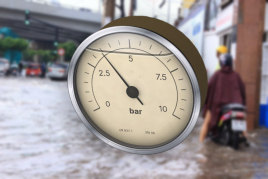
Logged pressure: 3.5; bar
